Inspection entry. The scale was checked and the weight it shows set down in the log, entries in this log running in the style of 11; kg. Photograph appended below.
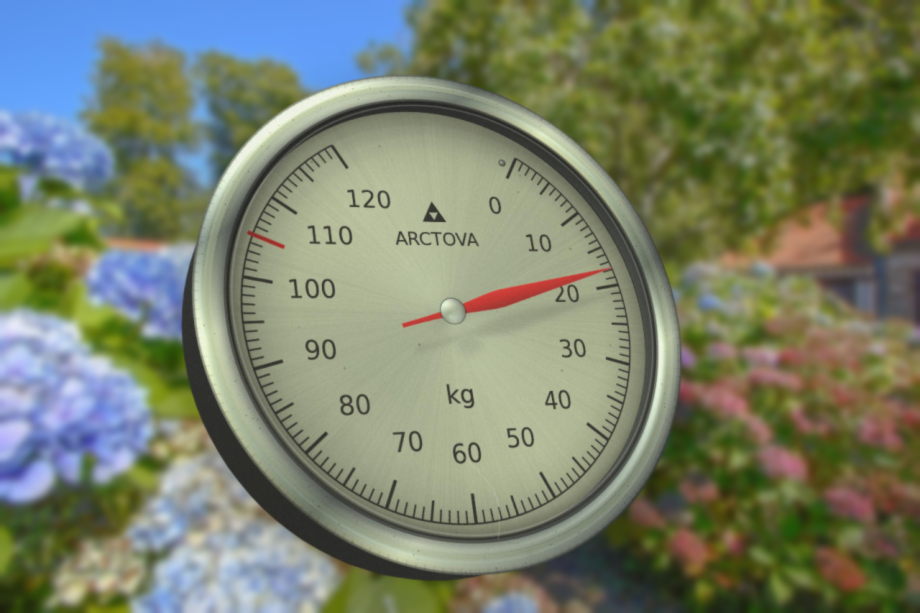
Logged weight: 18; kg
